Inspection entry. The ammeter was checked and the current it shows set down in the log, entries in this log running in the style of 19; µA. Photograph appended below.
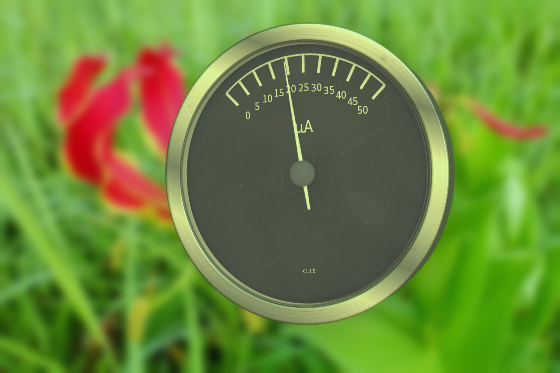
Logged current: 20; µA
